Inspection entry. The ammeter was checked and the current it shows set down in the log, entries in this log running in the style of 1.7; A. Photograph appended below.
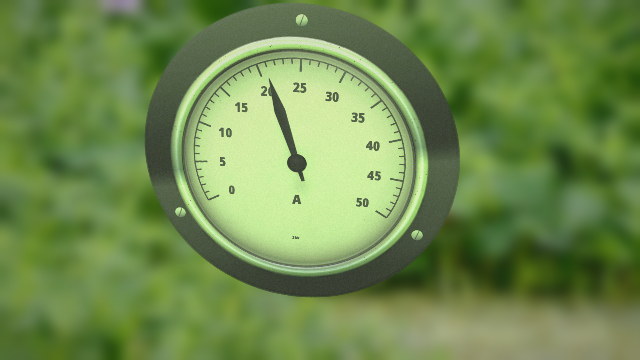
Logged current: 21; A
